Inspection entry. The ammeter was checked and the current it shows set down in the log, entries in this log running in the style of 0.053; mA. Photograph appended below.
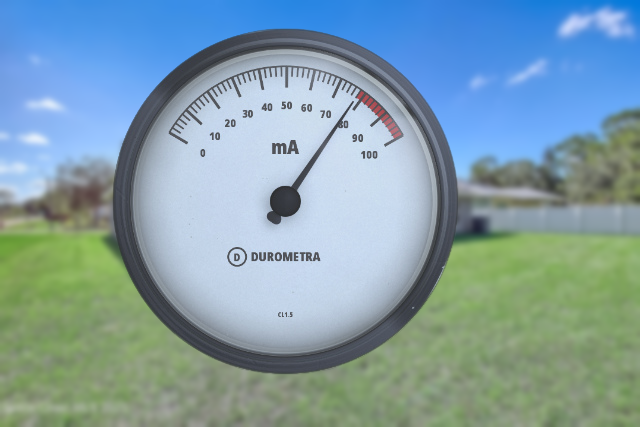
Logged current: 78; mA
